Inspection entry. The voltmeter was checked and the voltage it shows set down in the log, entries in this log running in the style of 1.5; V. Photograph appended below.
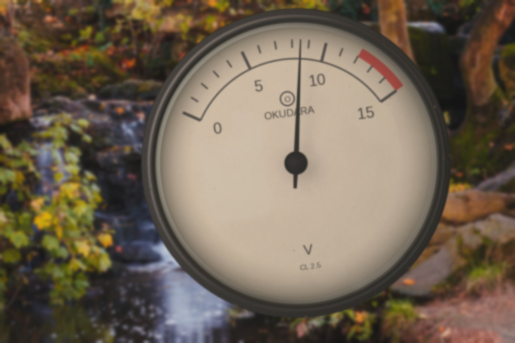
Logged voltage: 8.5; V
